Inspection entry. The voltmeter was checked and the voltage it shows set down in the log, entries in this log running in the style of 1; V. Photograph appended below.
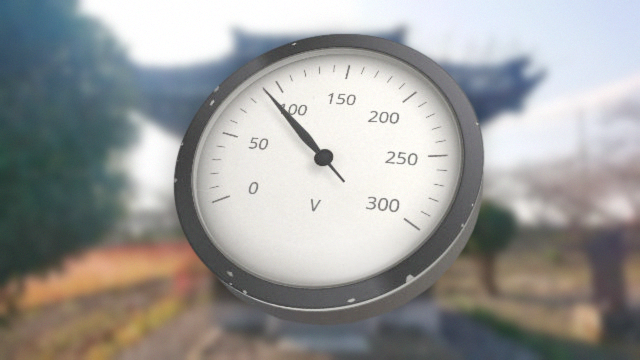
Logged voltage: 90; V
